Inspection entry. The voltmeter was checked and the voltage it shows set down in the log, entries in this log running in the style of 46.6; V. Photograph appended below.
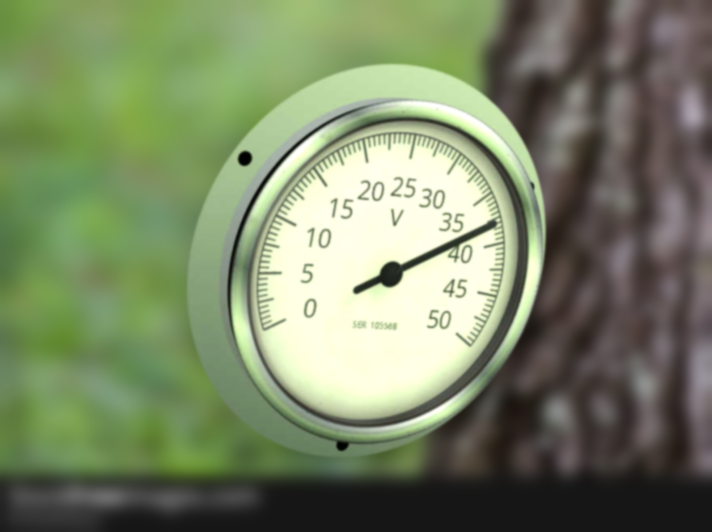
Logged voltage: 37.5; V
